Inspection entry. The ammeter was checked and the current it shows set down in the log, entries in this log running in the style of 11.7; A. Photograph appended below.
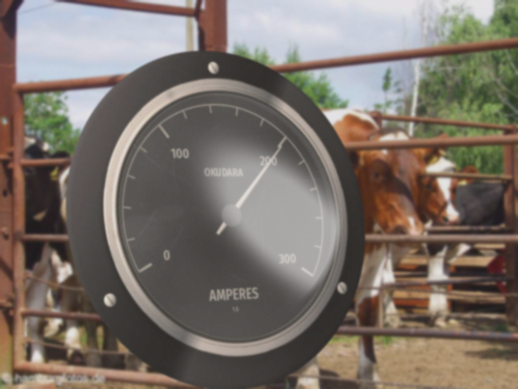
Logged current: 200; A
